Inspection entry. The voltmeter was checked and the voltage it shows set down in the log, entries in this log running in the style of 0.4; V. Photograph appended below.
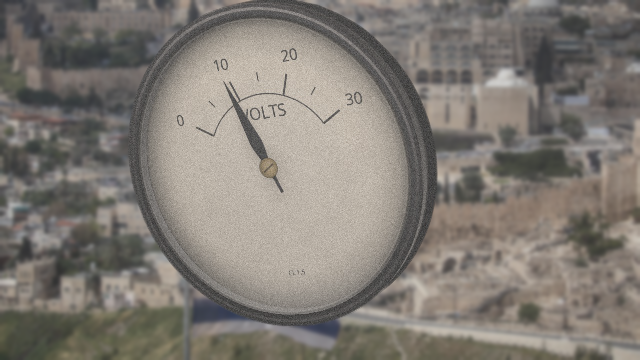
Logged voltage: 10; V
